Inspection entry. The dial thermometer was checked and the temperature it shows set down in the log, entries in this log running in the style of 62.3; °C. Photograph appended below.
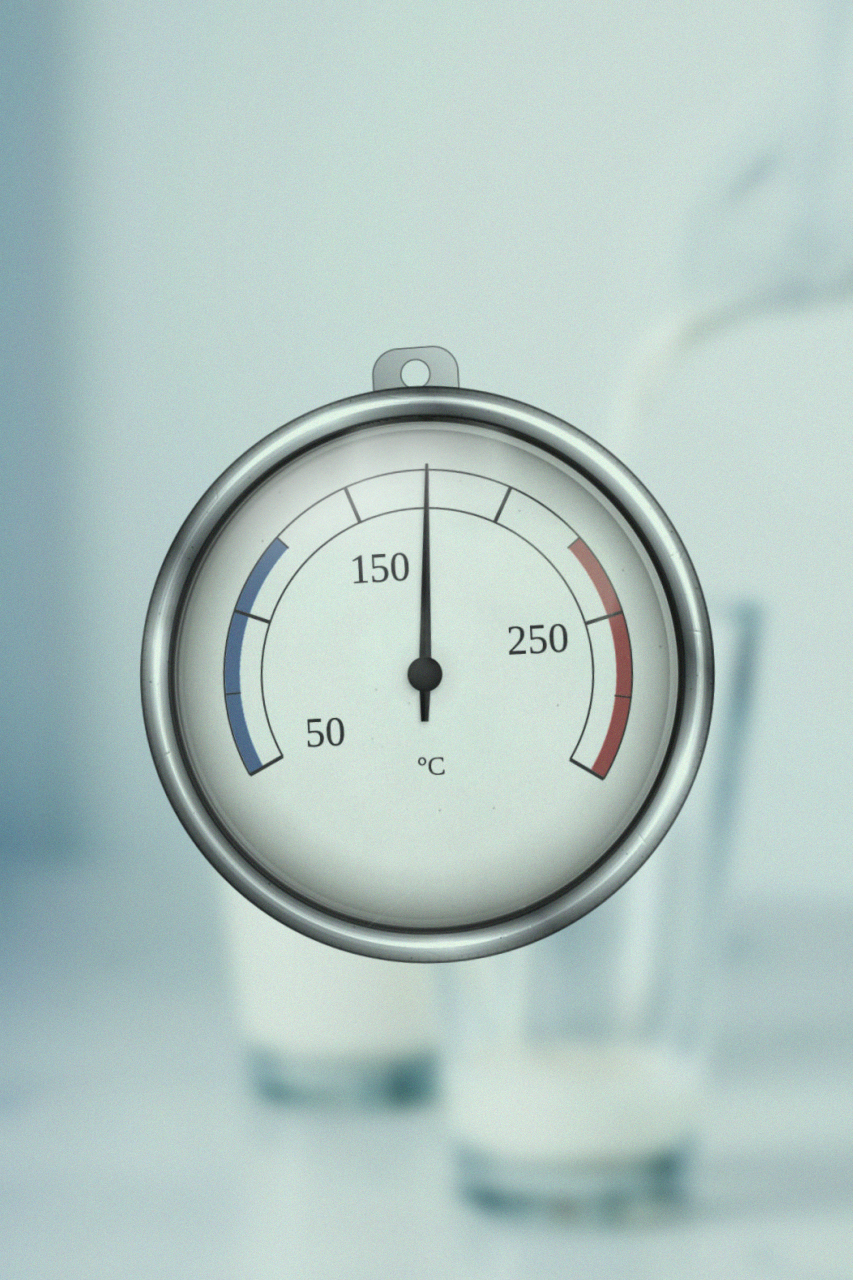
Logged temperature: 175; °C
